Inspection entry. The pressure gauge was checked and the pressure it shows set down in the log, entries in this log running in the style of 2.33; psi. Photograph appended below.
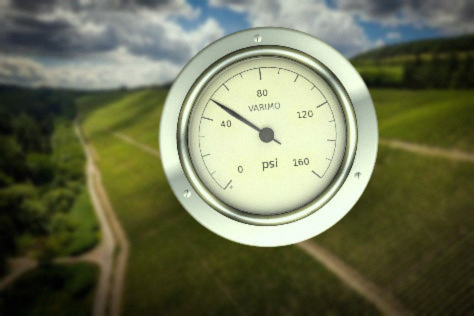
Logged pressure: 50; psi
